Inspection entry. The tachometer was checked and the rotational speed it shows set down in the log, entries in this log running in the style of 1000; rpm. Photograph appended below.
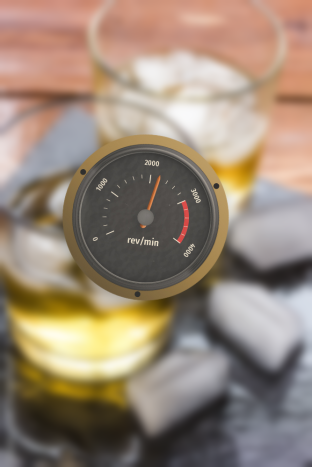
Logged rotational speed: 2200; rpm
